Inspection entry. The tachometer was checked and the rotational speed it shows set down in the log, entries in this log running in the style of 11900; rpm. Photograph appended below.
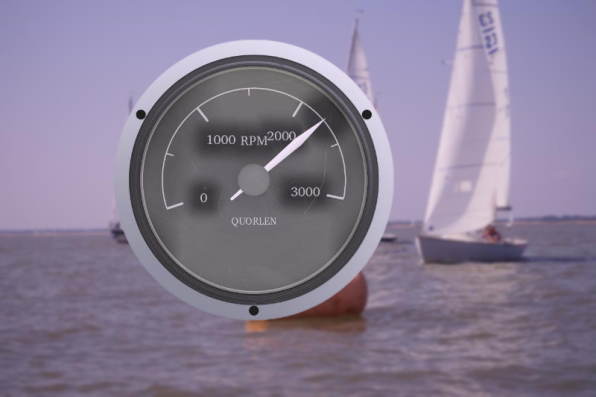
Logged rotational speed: 2250; rpm
